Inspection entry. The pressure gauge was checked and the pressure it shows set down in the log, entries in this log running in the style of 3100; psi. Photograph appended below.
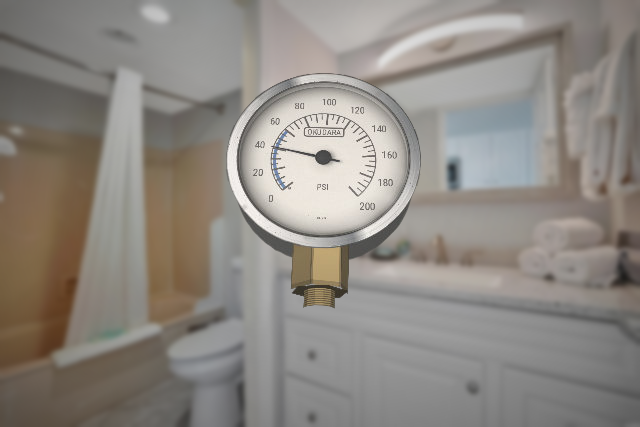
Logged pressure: 40; psi
